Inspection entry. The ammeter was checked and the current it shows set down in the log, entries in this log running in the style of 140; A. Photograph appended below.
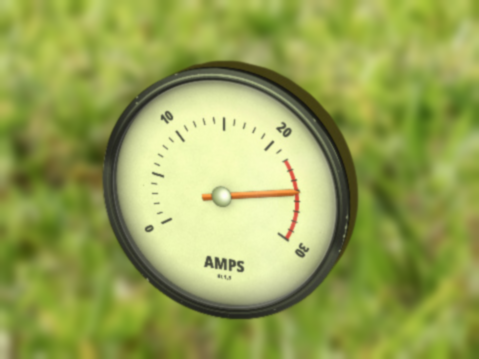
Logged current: 25; A
